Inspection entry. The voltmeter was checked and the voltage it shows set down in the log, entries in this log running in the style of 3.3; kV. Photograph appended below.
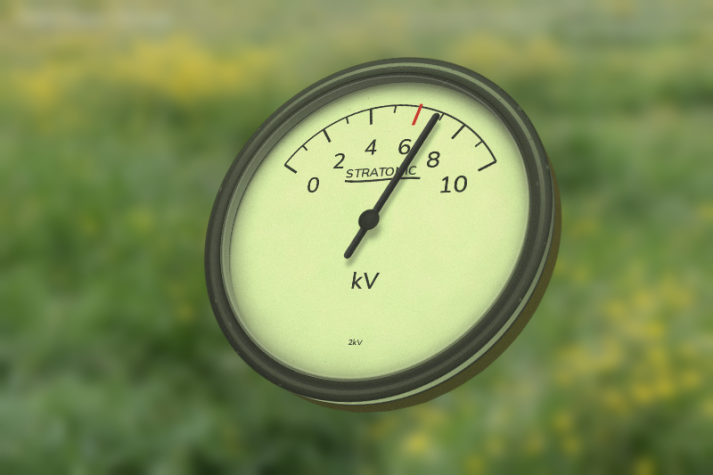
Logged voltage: 7; kV
